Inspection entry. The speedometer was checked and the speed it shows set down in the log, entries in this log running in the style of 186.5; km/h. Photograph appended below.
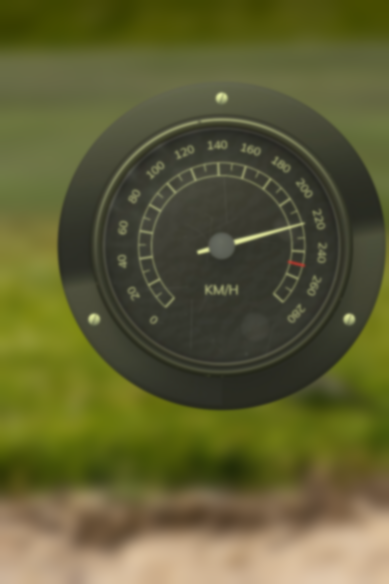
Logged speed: 220; km/h
